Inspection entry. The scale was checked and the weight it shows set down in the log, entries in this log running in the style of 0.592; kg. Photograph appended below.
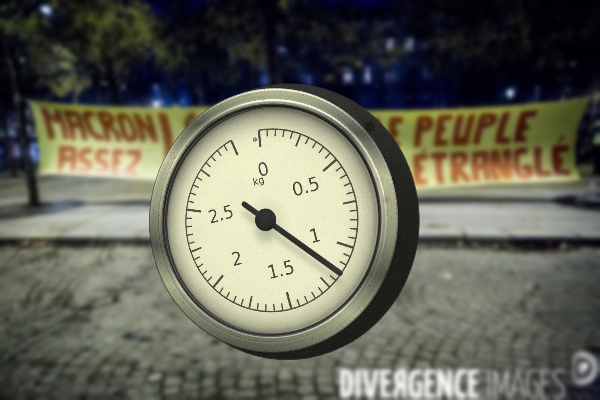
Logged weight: 1.15; kg
